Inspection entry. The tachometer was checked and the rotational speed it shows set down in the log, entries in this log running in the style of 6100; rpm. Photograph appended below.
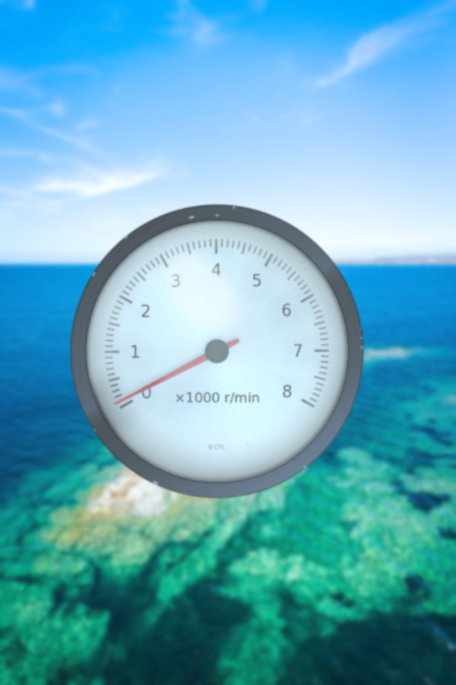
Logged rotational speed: 100; rpm
